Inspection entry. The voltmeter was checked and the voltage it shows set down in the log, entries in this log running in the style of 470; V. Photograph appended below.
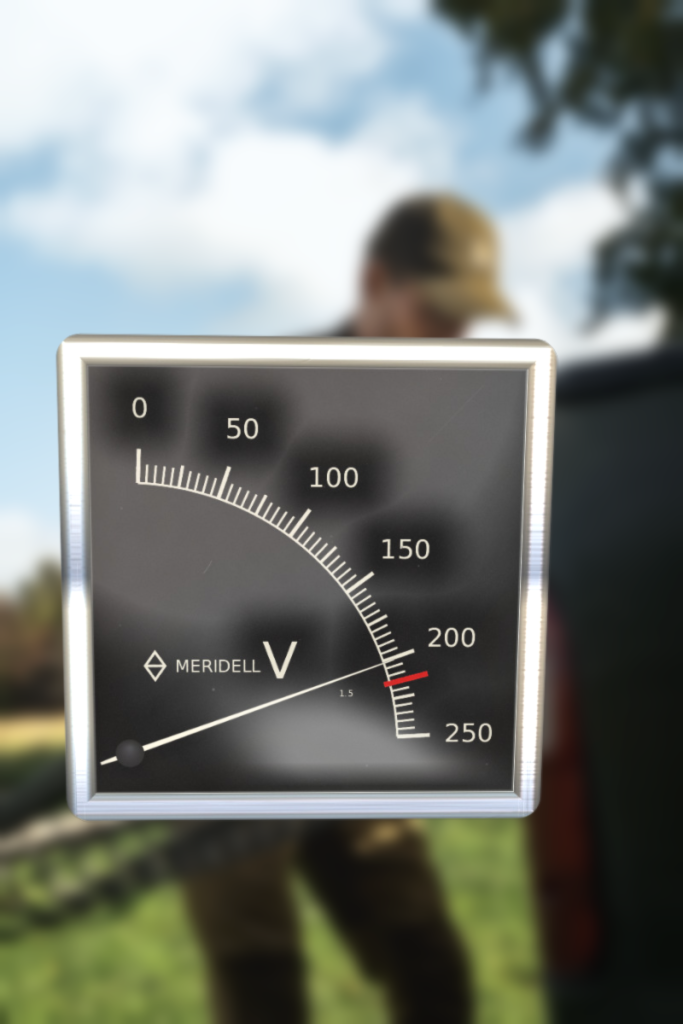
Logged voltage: 200; V
